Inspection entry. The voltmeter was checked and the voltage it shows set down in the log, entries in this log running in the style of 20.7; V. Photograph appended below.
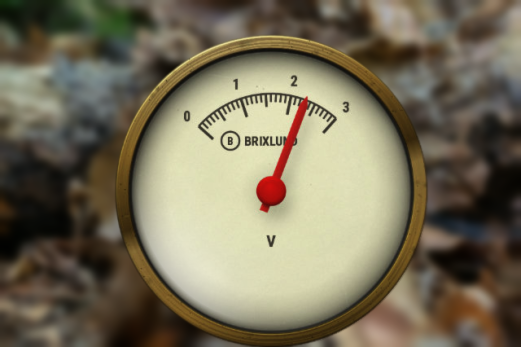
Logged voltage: 2.3; V
